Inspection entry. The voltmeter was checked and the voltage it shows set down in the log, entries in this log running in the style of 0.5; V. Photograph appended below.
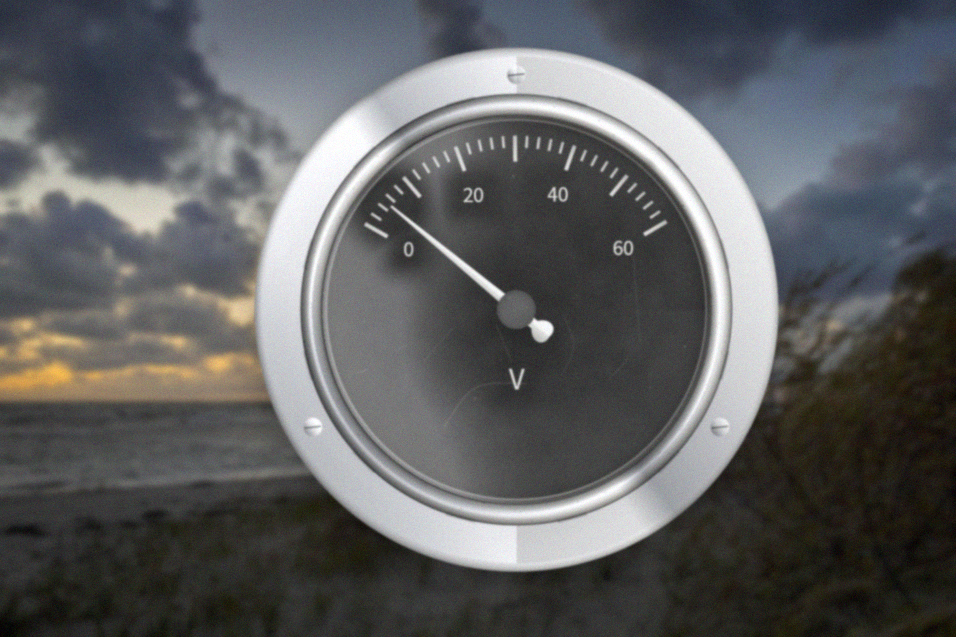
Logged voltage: 5; V
